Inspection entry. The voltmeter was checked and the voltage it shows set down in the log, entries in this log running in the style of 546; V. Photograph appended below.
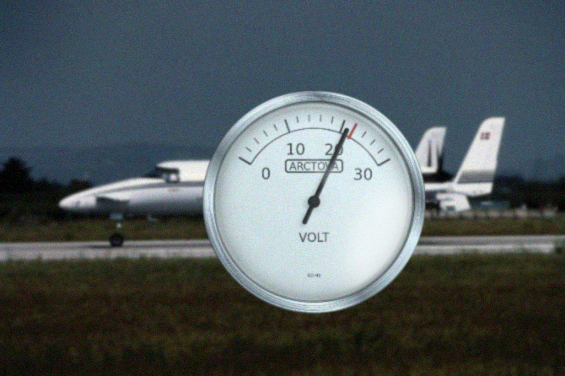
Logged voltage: 21; V
